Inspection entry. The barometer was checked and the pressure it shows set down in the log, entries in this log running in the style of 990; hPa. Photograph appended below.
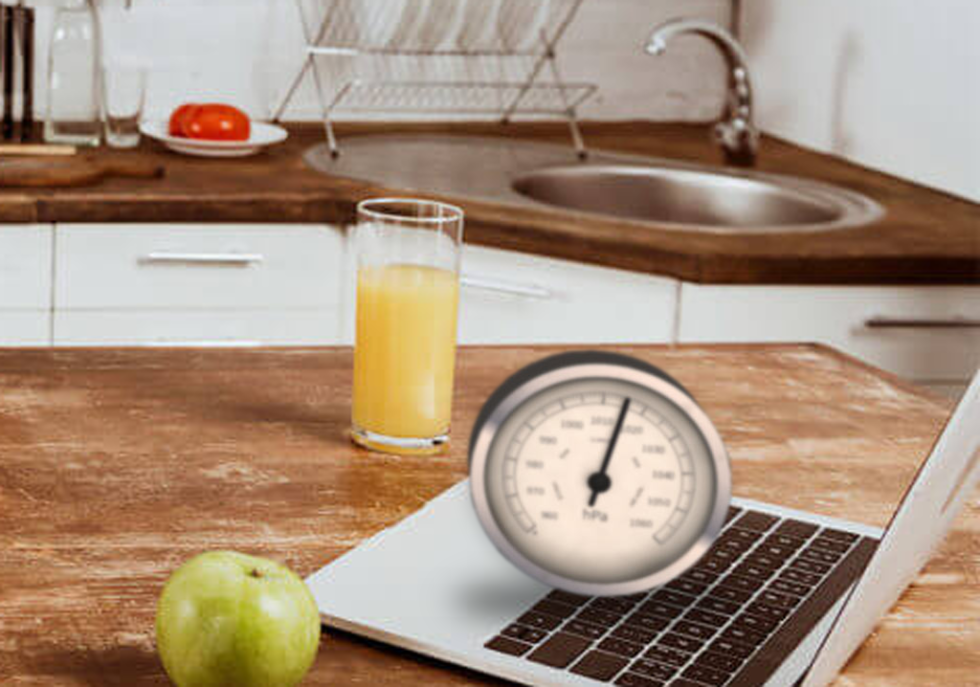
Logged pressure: 1015; hPa
